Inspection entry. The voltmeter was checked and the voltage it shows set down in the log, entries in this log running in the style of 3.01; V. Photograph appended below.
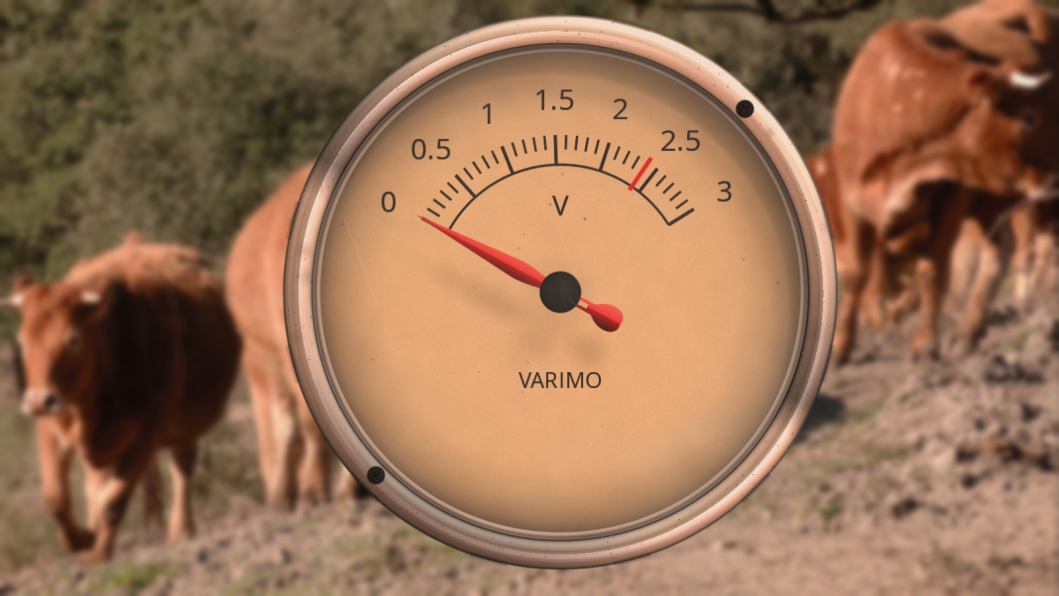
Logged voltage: 0; V
